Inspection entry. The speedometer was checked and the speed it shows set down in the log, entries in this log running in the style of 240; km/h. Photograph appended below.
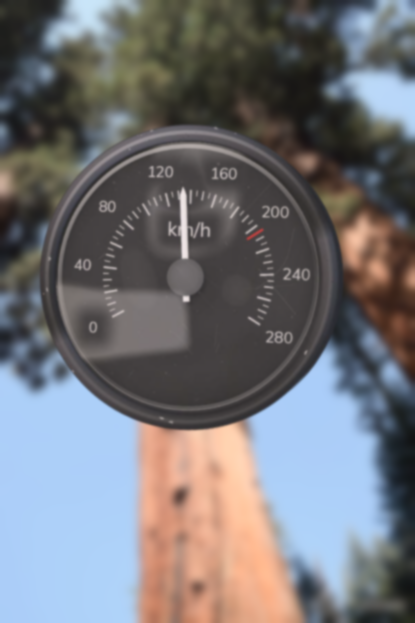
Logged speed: 135; km/h
